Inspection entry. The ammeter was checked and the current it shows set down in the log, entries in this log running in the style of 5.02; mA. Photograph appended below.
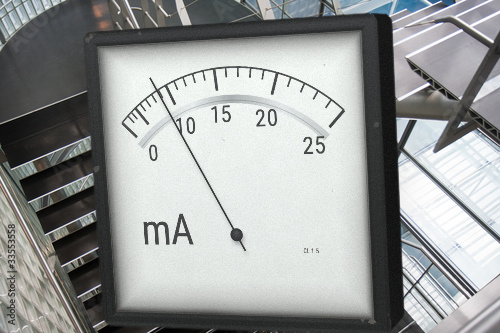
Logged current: 9; mA
